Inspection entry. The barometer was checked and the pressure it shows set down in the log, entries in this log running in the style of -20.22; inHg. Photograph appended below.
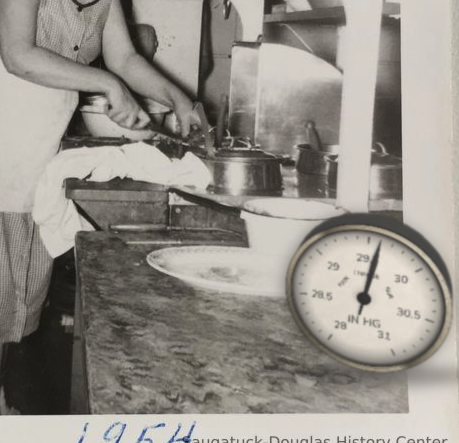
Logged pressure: 29.6; inHg
